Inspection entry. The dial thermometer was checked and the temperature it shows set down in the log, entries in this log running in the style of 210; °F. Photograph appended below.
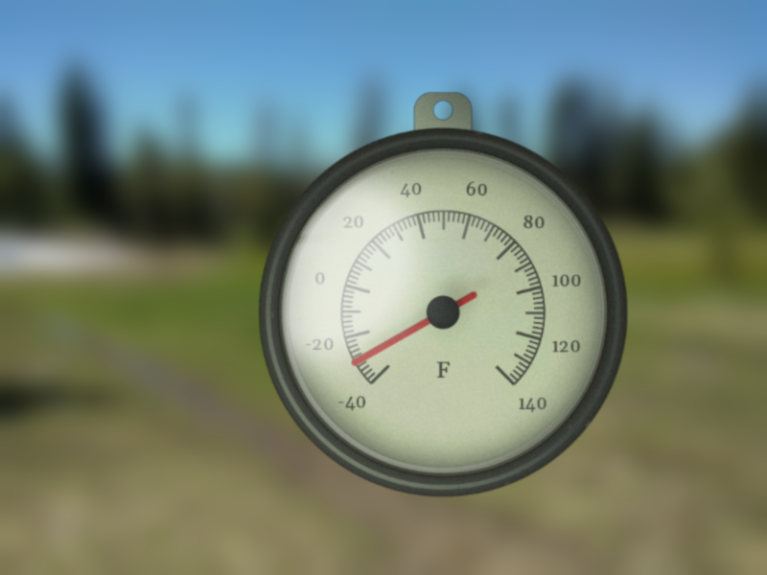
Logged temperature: -30; °F
